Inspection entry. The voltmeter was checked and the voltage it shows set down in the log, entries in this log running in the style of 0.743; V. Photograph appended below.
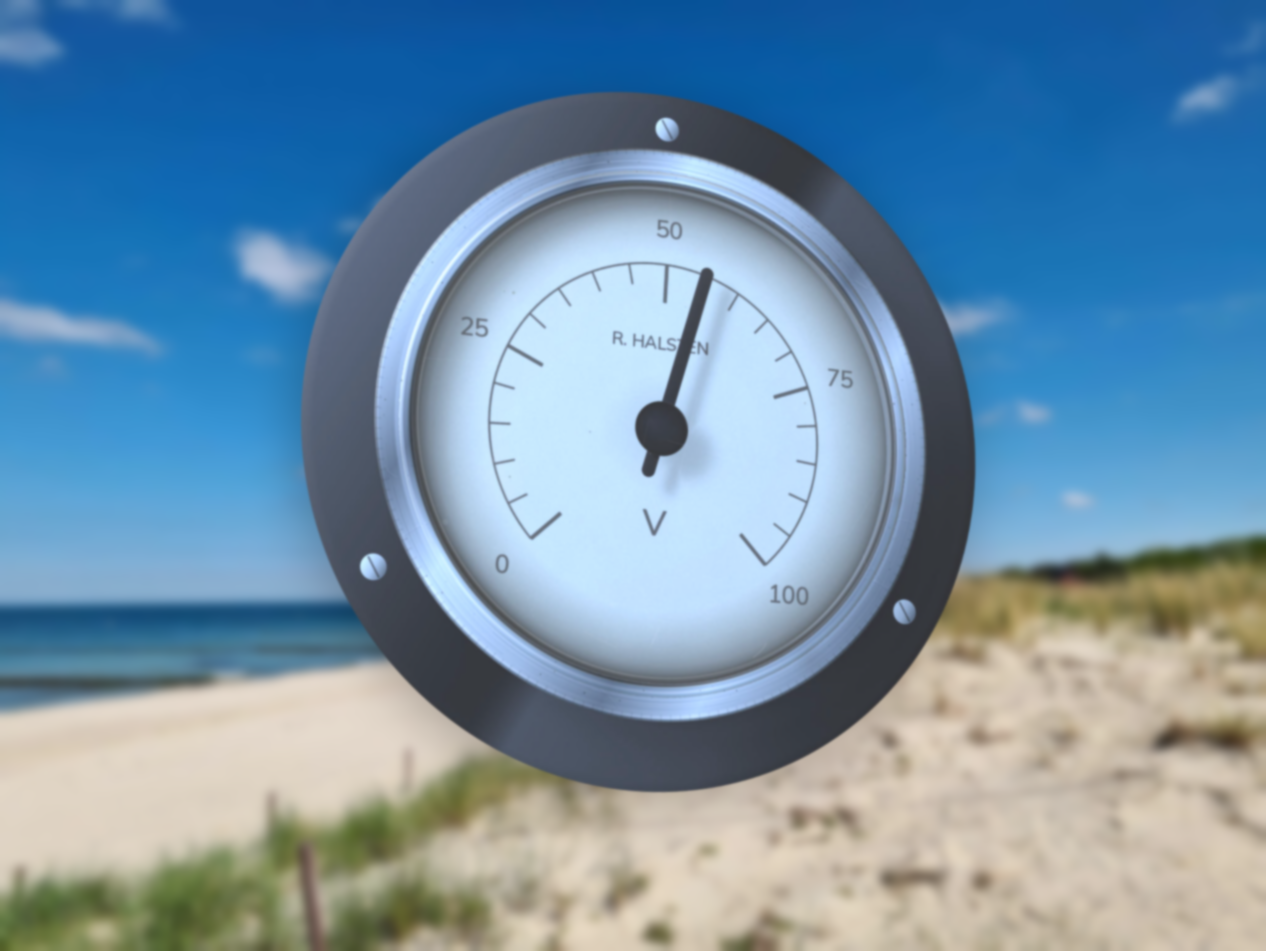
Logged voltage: 55; V
